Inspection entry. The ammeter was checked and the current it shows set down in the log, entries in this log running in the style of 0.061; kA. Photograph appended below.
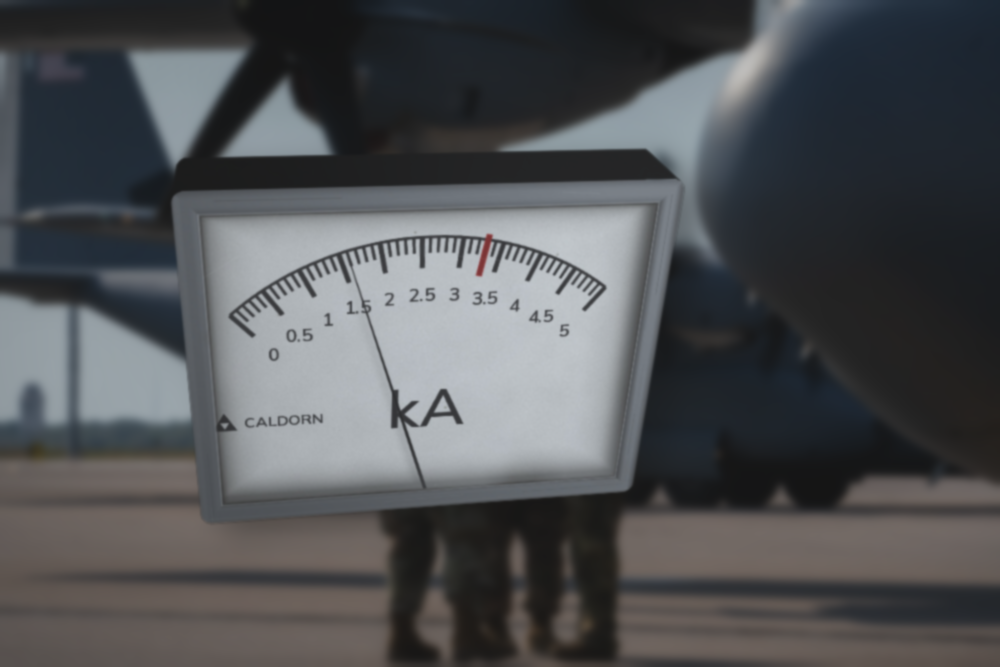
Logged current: 1.6; kA
